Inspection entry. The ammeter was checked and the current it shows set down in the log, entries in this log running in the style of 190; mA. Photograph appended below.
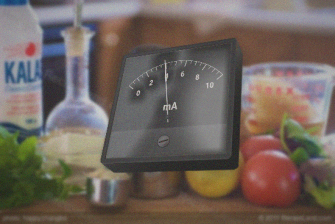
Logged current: 4; mA
